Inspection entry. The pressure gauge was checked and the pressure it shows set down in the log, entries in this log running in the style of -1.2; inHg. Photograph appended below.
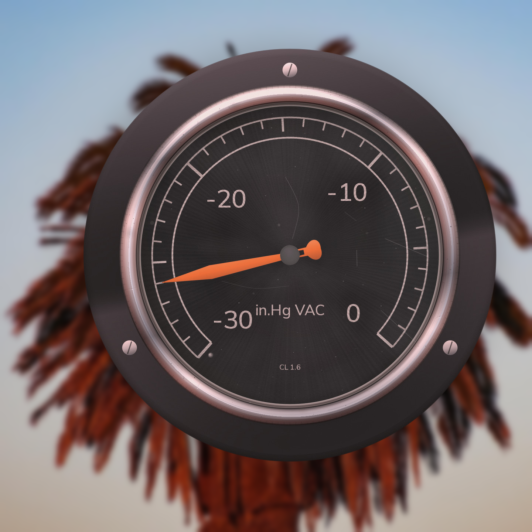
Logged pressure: -26; inHg
